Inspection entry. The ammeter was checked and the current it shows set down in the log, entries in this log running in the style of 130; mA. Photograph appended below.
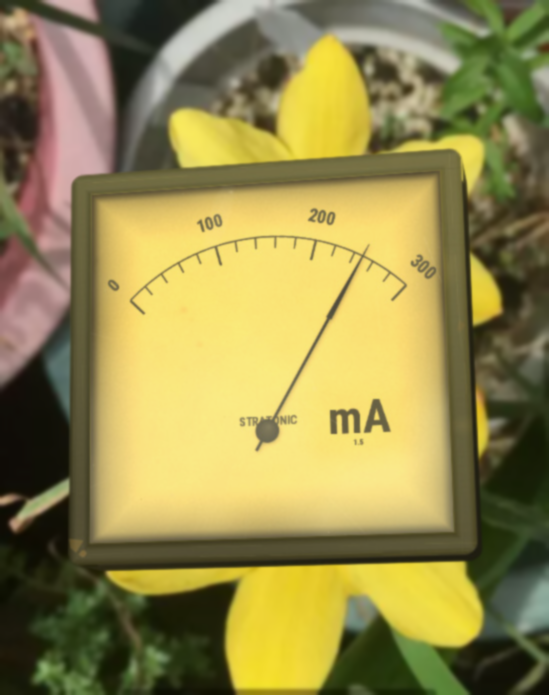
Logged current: 250; mA
